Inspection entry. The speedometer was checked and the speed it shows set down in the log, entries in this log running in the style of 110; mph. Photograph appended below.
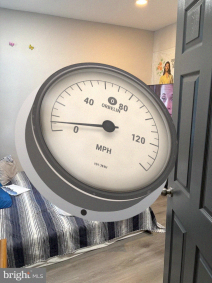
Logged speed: 5; mph
